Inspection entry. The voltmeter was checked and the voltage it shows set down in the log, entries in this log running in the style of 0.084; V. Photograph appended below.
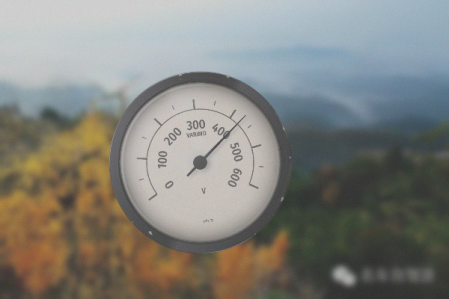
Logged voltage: 425; V
